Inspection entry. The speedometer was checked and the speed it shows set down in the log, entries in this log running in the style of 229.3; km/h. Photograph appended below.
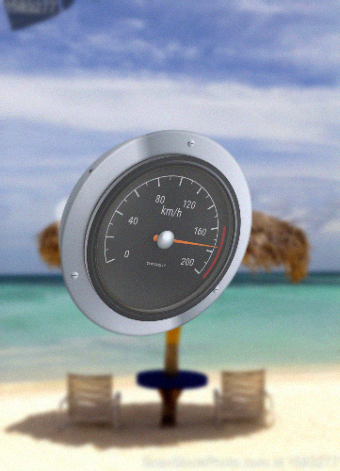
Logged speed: 175; km/h
